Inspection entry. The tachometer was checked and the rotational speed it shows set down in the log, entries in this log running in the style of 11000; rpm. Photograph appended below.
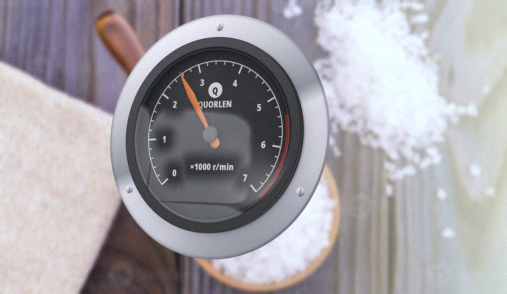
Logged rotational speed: 2600; rpm
